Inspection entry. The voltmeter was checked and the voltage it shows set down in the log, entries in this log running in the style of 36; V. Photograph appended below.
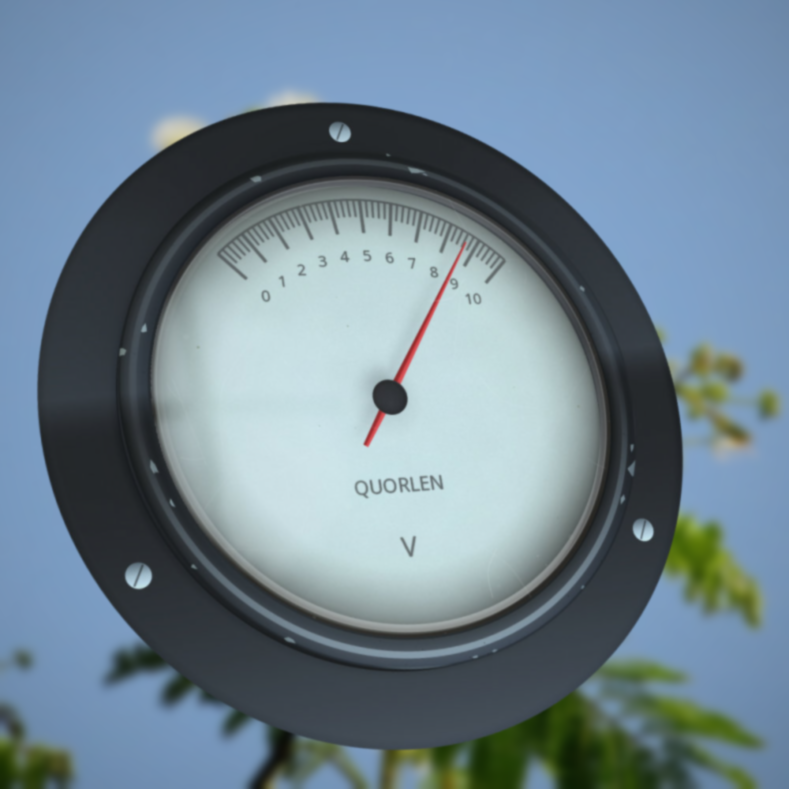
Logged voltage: 8.6; V
